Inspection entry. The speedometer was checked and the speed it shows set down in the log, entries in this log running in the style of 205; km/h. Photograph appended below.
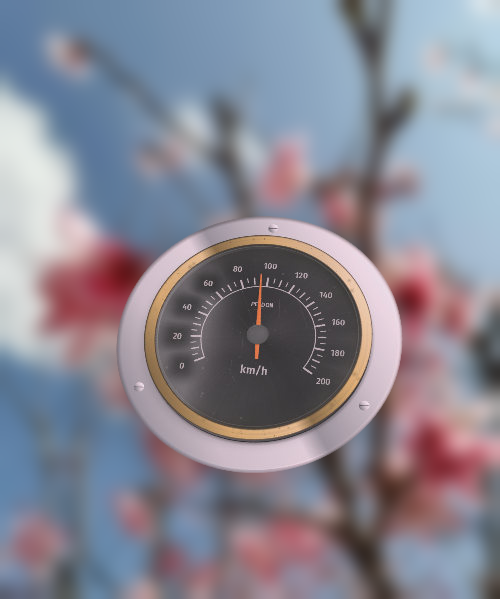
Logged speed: 95; km/h
